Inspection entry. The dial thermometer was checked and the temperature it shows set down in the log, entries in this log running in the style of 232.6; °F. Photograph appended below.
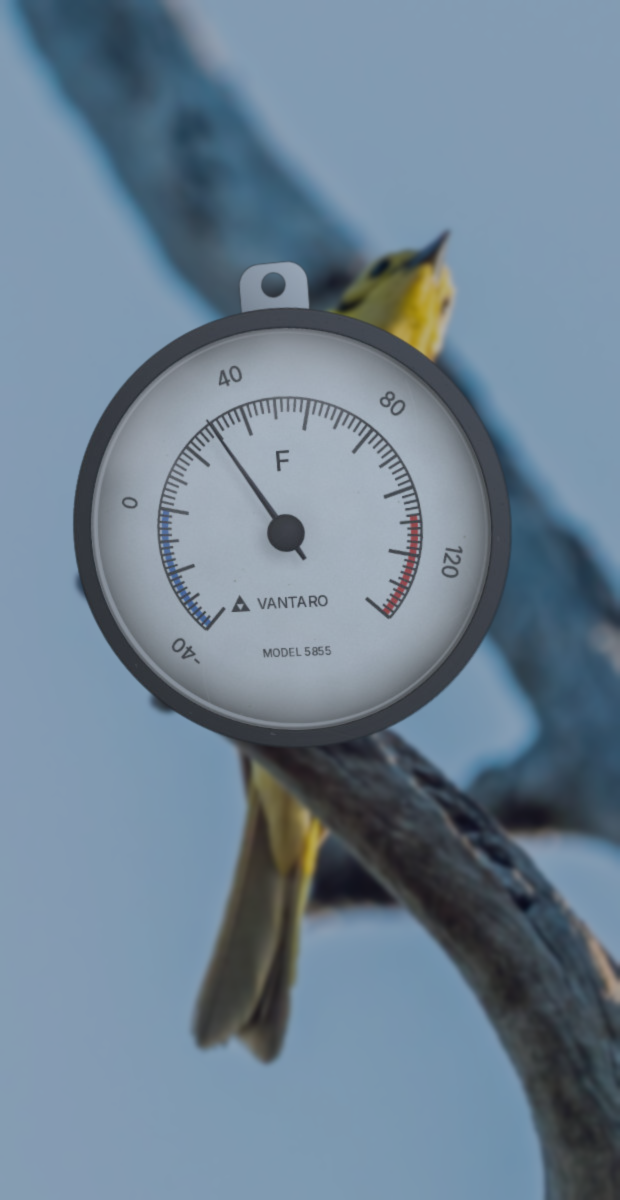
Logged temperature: 30; °F
